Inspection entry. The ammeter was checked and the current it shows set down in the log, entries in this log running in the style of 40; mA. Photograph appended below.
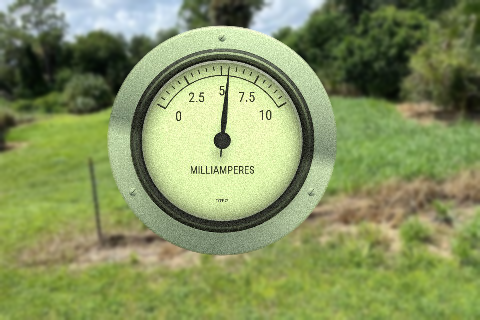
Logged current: 5.5; mA
